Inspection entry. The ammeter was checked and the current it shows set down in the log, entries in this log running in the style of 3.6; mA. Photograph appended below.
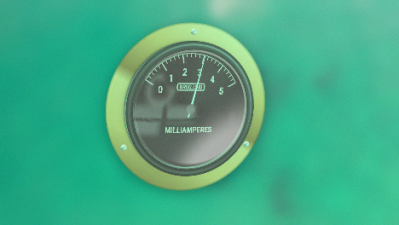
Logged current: 3; mA
